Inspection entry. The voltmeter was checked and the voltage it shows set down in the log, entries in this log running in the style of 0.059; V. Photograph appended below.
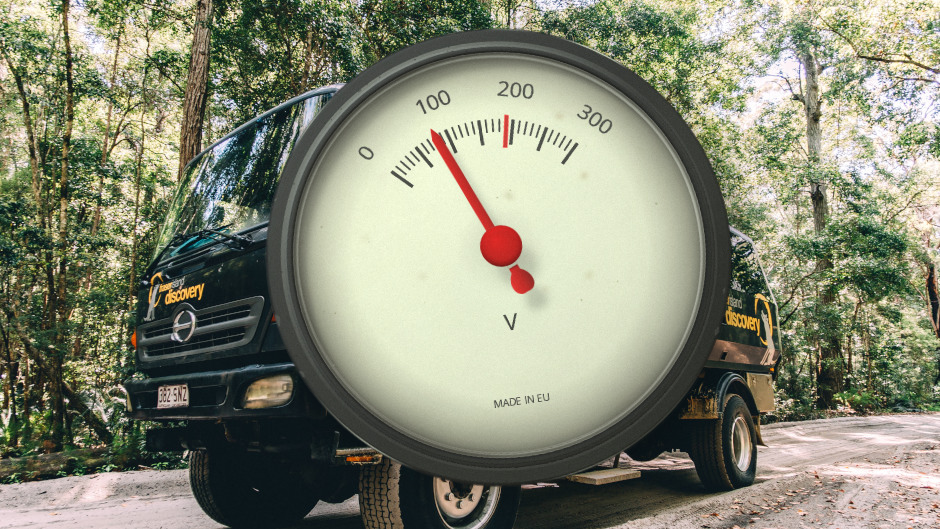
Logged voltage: 80; V
